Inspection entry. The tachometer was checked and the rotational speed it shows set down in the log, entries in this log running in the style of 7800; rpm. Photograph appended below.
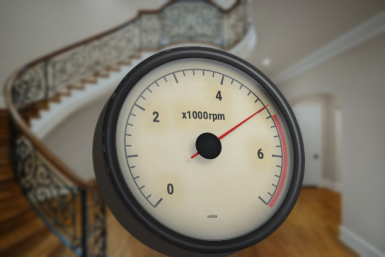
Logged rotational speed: 5000; rpm
